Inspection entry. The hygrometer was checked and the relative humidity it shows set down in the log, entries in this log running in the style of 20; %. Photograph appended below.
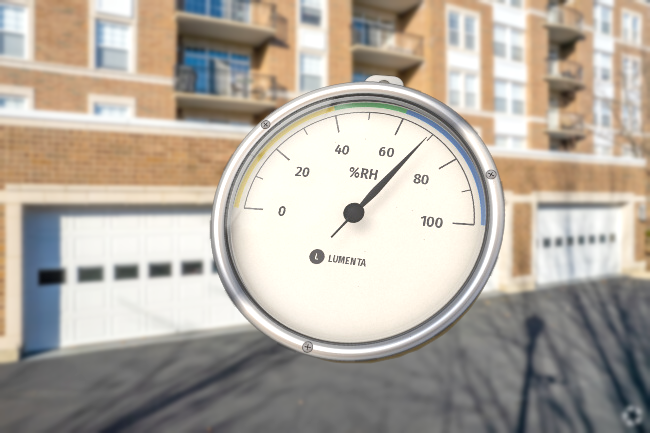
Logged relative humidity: 70; %
